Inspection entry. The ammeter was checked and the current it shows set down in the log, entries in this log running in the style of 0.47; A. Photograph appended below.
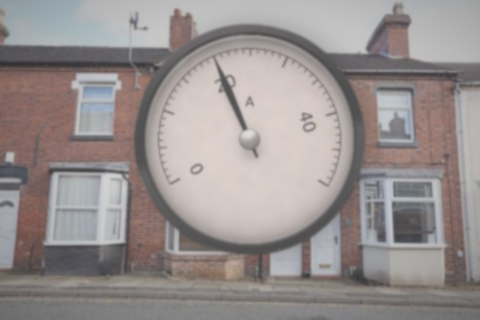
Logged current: 20; A
